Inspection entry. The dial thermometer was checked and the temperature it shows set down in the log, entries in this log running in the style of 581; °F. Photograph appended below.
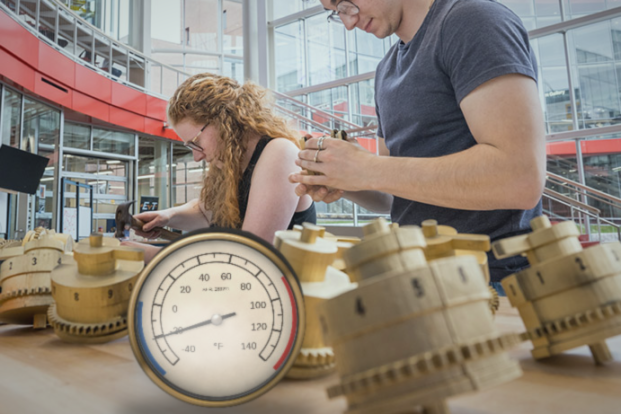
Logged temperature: -20; °F
